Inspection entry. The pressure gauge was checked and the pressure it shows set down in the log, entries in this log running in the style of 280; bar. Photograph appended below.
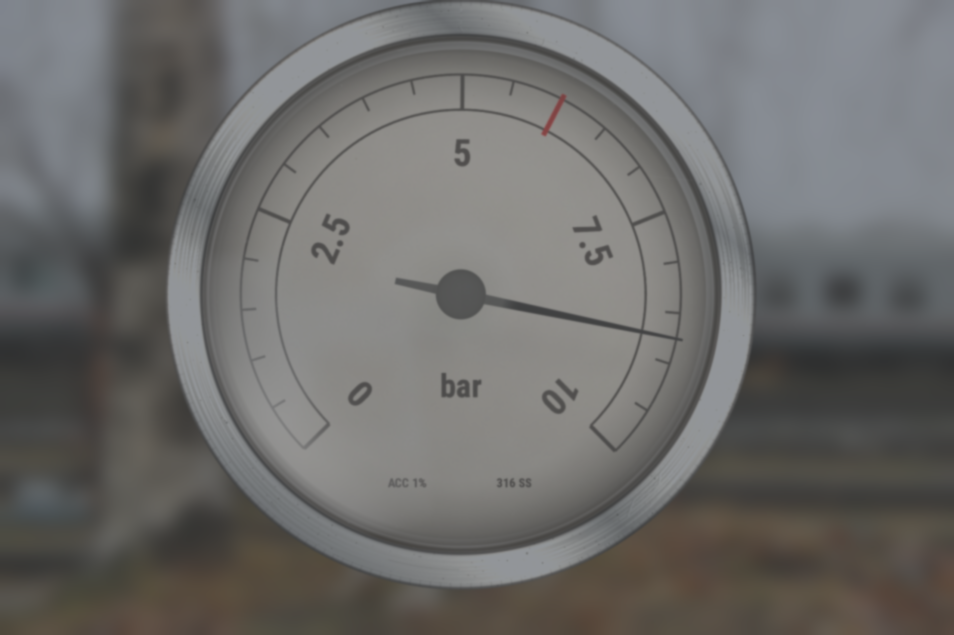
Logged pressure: 8.75; bar
